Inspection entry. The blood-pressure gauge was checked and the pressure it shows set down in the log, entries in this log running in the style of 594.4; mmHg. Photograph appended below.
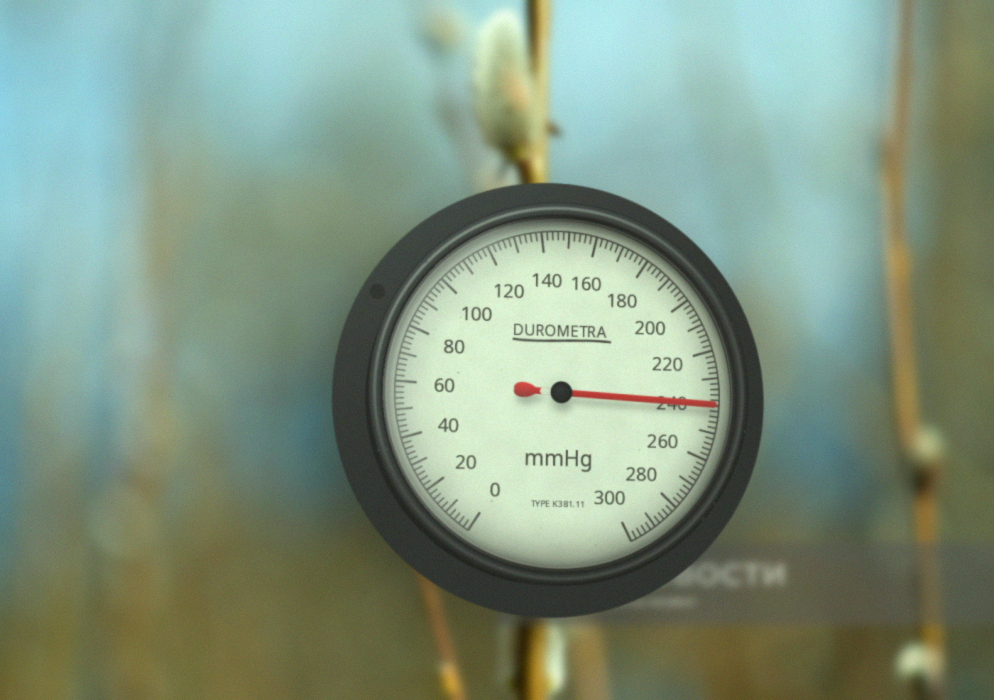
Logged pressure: 240; mmHg
